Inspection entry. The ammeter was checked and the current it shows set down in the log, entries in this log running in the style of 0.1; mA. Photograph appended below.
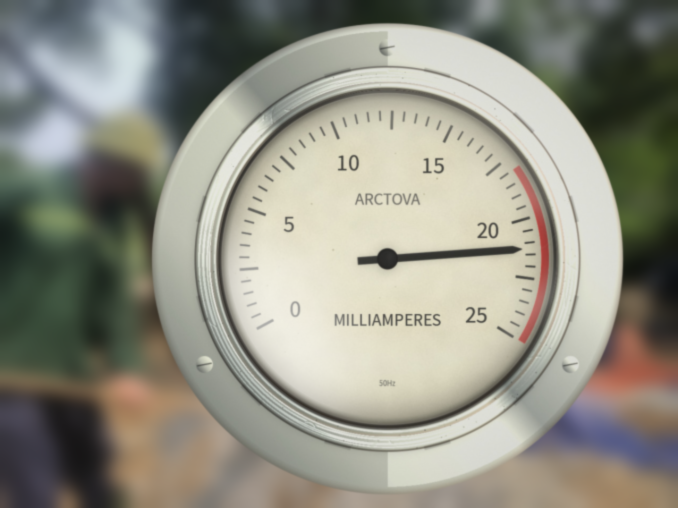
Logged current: 21.25; mA
